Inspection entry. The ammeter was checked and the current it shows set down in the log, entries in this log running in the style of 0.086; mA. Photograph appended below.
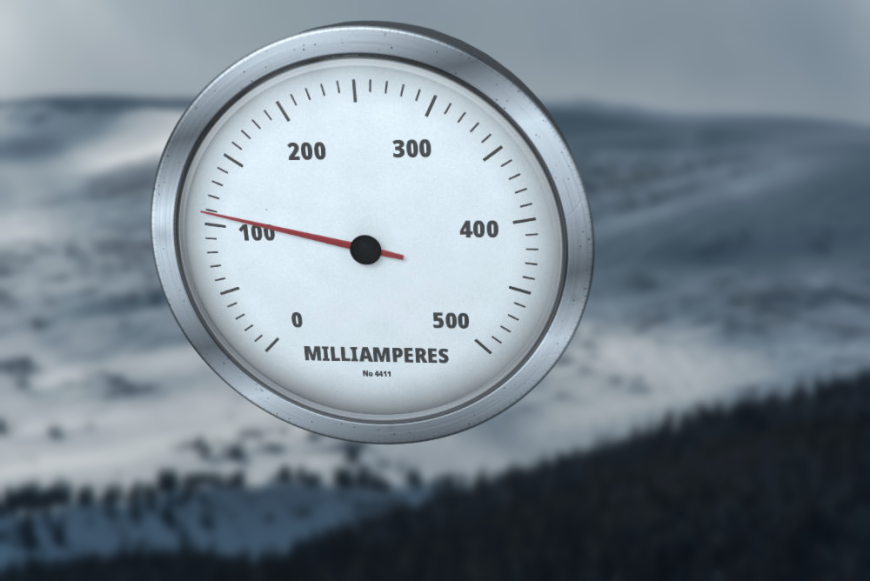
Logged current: 110; mA
